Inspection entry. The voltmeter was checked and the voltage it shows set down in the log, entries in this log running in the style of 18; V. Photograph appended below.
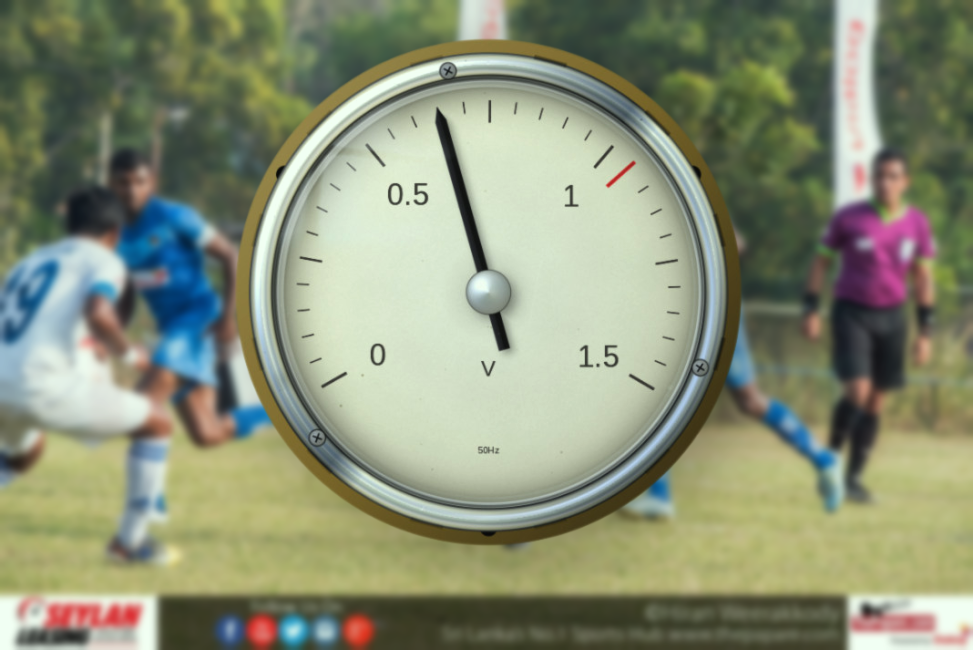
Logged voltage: 0.65; V
